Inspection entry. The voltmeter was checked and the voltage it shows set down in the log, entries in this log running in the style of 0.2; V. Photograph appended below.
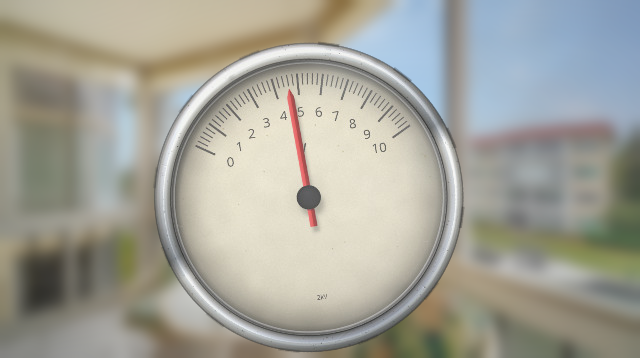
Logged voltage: 4.6; V
